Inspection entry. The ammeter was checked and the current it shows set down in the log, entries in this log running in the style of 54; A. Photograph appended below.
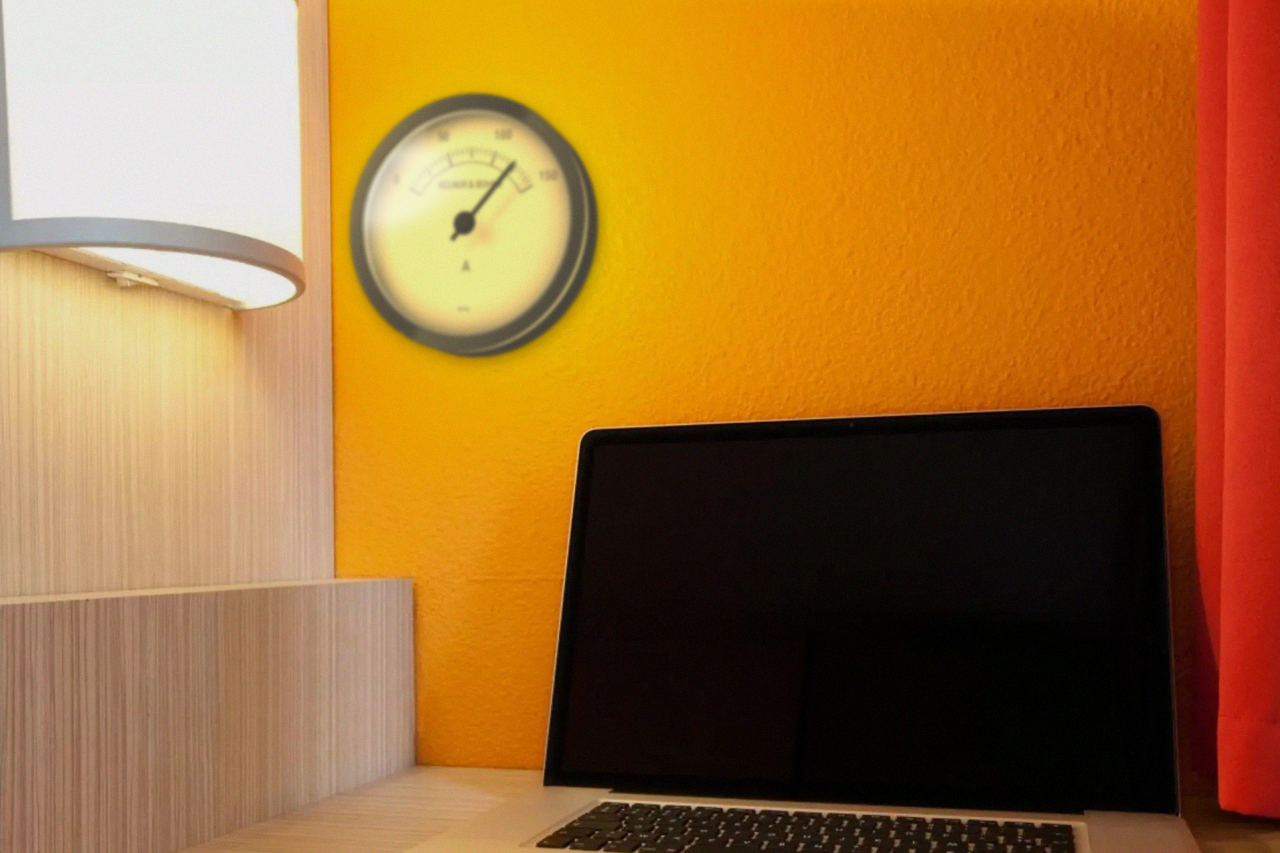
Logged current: 125; A
